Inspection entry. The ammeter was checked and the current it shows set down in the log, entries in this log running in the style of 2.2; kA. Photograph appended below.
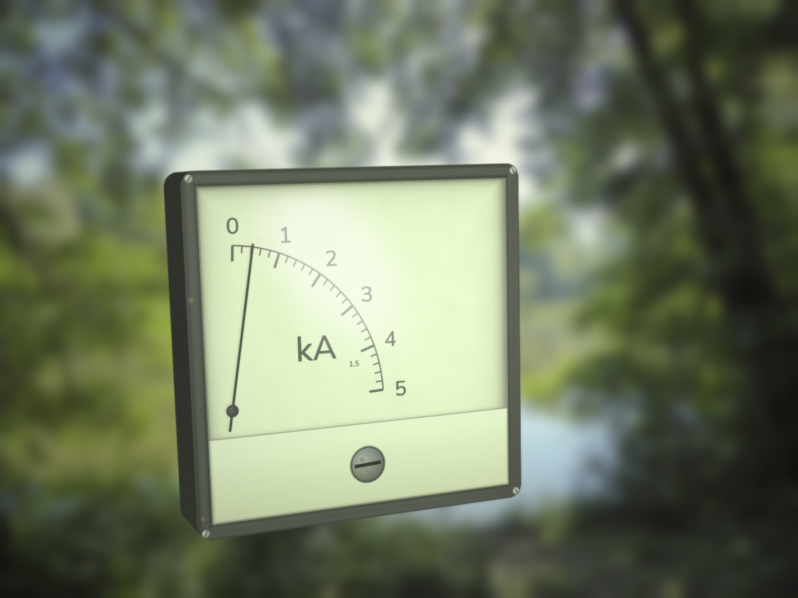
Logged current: 0.4; kA
